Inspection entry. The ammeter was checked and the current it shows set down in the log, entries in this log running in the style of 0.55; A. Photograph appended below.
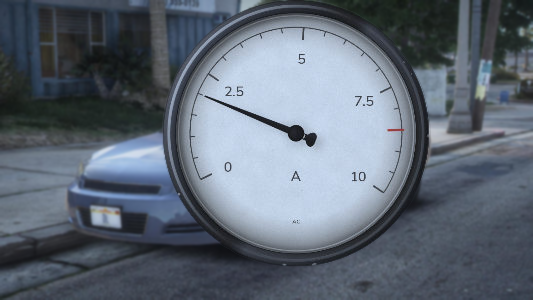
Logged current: 2; A
